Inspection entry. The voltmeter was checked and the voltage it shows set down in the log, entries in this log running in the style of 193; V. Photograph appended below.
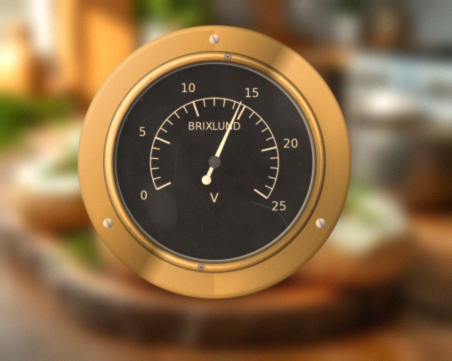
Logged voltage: 14.5; V
